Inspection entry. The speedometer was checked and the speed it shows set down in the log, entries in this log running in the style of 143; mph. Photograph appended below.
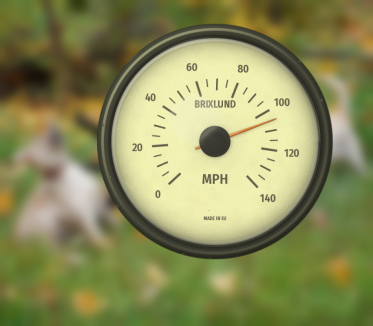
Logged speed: 105; mph
